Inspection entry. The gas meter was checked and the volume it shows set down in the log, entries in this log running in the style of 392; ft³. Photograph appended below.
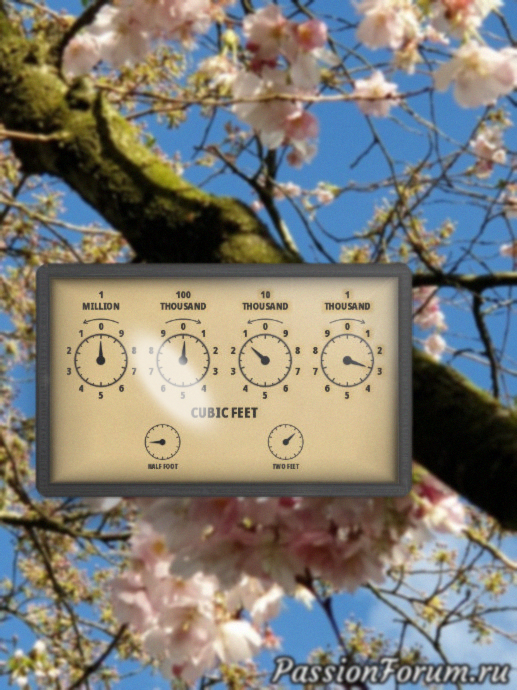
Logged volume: 1300; ft³
